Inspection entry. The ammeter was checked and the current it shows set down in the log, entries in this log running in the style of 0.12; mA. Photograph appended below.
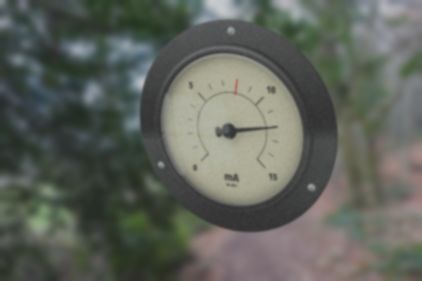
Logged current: 12; mA
